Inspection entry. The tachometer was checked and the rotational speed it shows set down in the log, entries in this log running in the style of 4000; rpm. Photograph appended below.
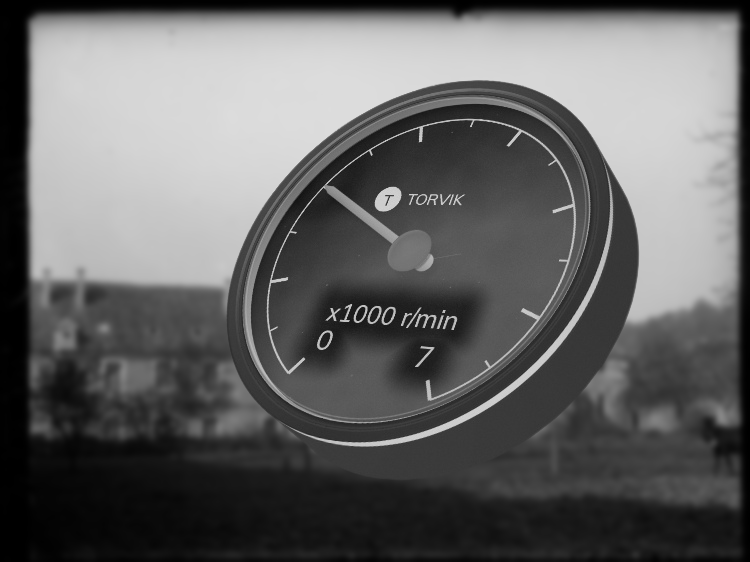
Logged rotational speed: 2000; rpm
